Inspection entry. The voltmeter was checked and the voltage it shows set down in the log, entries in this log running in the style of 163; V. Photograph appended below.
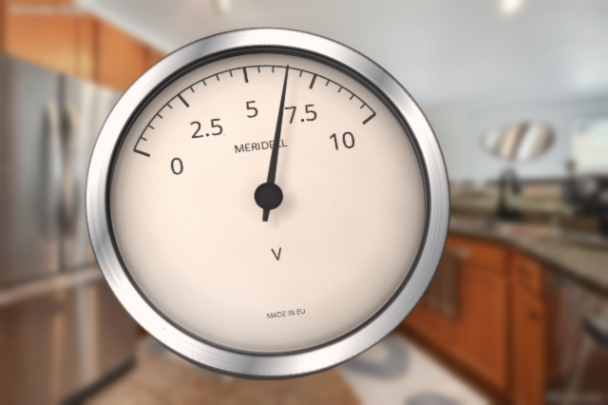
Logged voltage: 6.5; V
